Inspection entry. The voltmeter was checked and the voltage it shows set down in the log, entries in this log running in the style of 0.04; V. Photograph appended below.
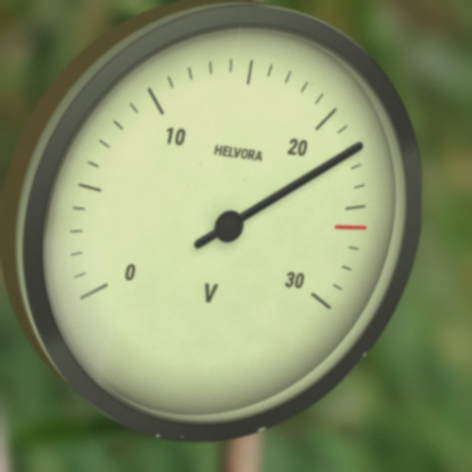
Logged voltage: 22; V
